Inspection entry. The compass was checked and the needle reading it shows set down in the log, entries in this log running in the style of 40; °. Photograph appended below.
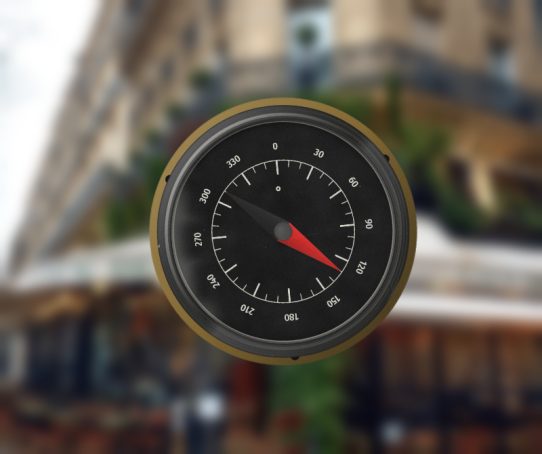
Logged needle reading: 130; °
